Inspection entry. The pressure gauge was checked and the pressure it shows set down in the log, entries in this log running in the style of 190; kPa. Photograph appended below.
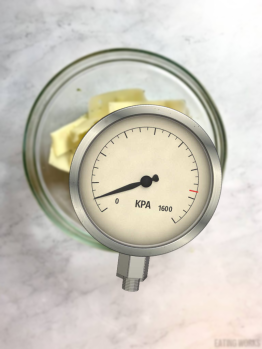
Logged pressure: 100; kPa
